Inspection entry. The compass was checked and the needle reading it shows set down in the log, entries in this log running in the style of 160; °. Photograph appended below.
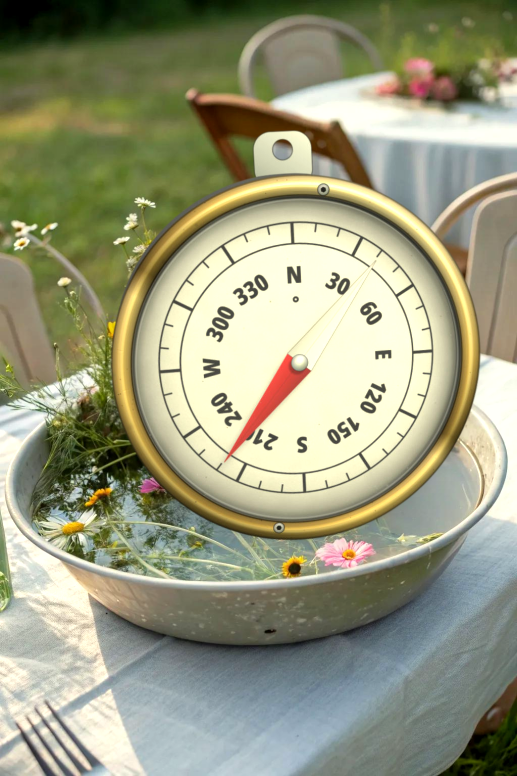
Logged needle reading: 220; °
